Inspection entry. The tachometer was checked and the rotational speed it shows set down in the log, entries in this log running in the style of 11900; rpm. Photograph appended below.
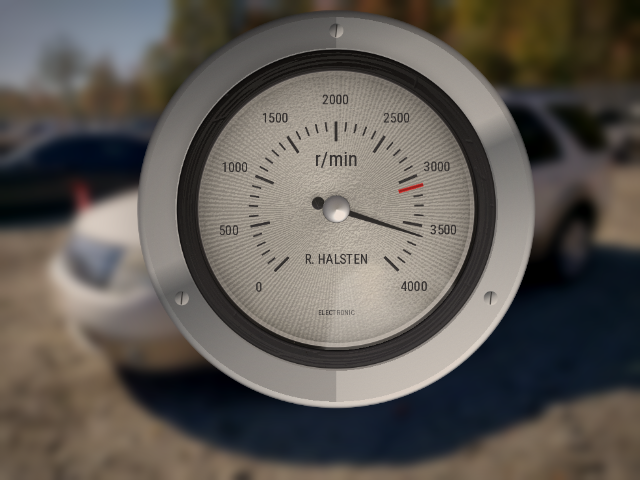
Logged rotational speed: 3600; rpm
